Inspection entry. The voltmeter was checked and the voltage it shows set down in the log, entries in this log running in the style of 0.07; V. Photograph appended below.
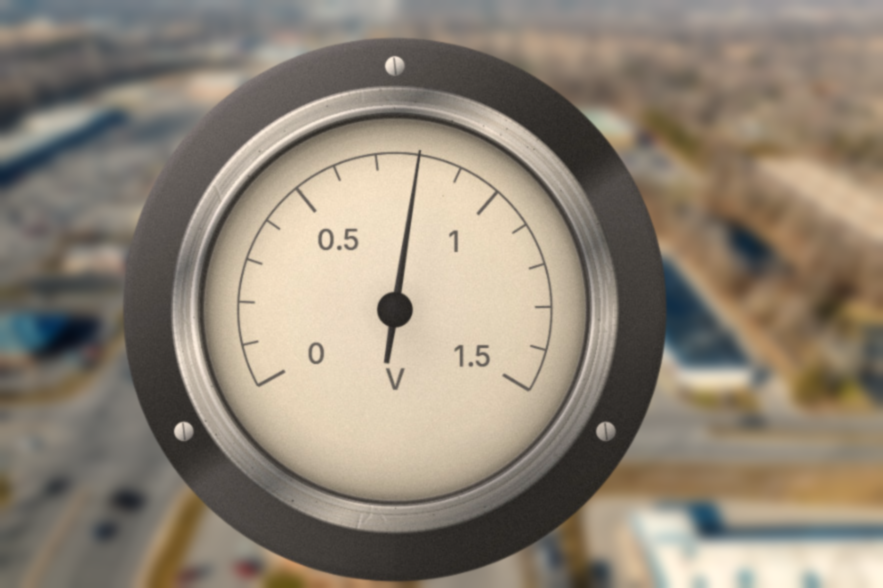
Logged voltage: 0.8; V
